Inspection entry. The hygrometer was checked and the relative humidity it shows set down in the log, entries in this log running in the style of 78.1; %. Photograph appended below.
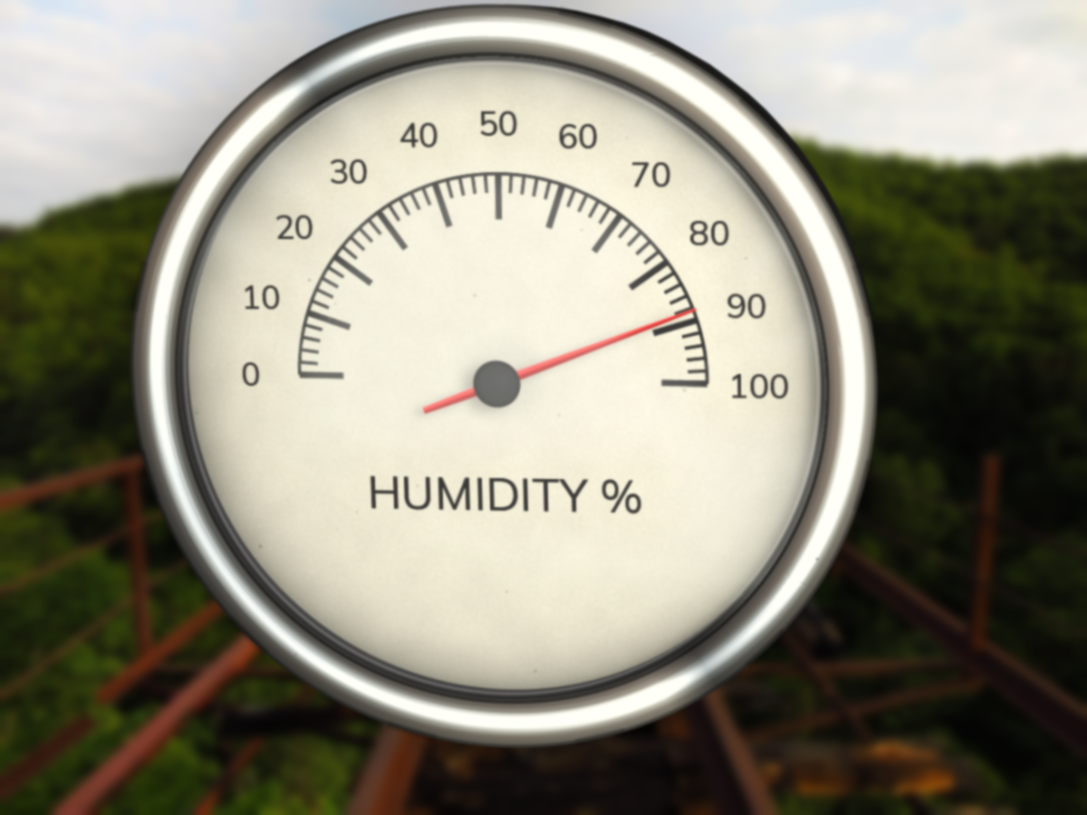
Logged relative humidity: 88; %
